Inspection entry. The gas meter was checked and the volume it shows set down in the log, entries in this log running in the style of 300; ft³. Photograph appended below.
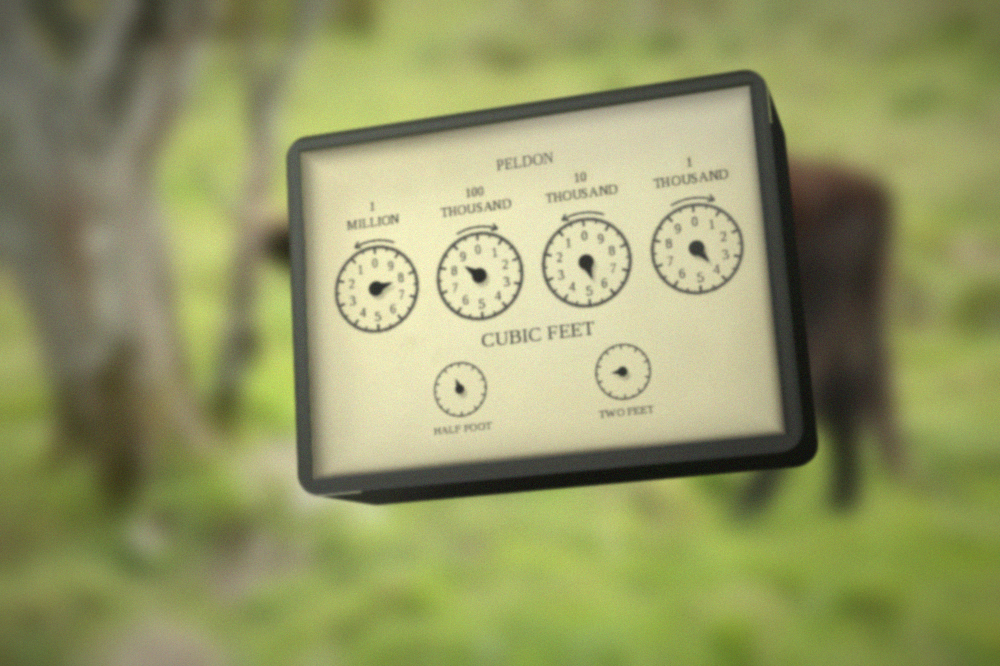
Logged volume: 785400; ft³
